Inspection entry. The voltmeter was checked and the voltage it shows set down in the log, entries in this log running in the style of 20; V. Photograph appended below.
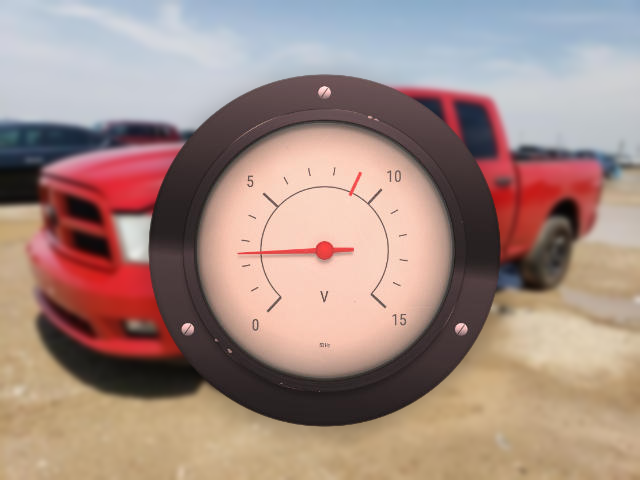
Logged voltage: 2.5; V
